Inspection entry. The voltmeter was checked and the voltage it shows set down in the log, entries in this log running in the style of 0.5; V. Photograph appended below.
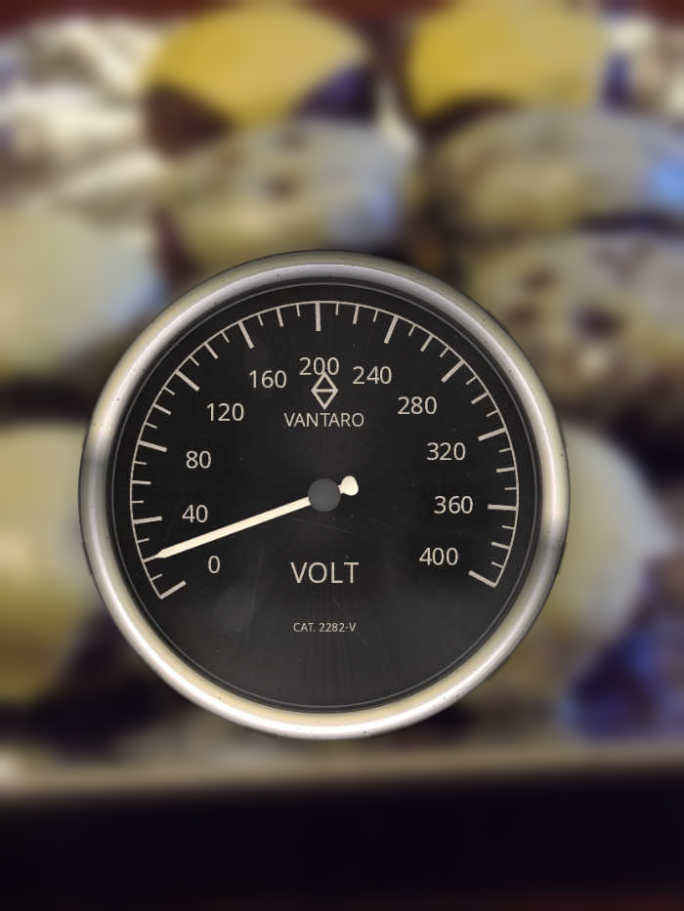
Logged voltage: 20; V
